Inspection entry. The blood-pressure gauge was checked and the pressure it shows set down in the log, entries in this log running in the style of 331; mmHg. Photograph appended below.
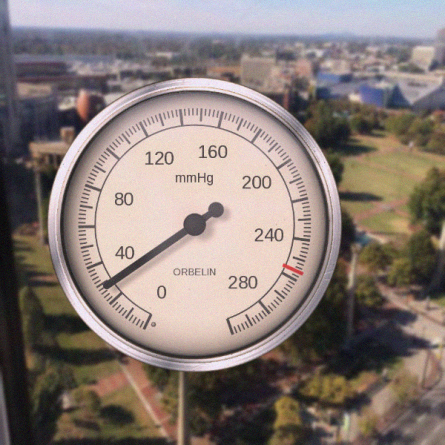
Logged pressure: 28; mmHg
